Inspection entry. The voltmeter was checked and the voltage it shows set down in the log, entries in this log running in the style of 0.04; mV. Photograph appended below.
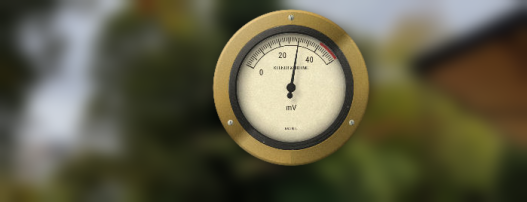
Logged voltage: 30; mV
